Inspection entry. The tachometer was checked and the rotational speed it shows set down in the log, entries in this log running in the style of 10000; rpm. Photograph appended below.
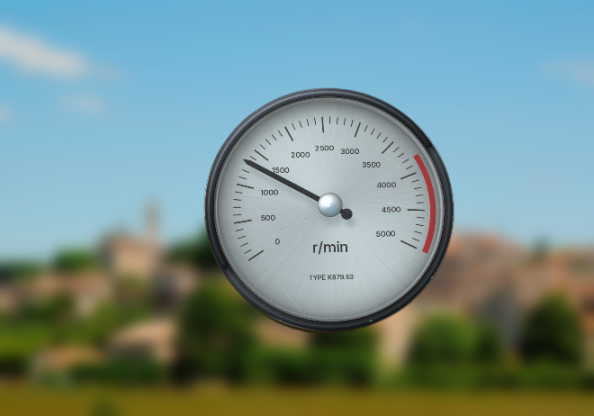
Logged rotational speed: 1300; rpm
